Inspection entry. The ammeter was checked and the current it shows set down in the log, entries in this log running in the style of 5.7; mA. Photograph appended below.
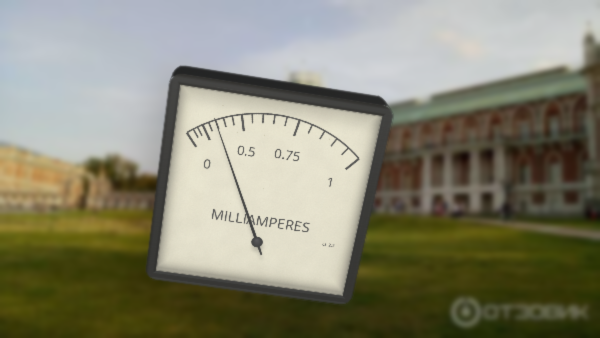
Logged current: 0.35; mA
